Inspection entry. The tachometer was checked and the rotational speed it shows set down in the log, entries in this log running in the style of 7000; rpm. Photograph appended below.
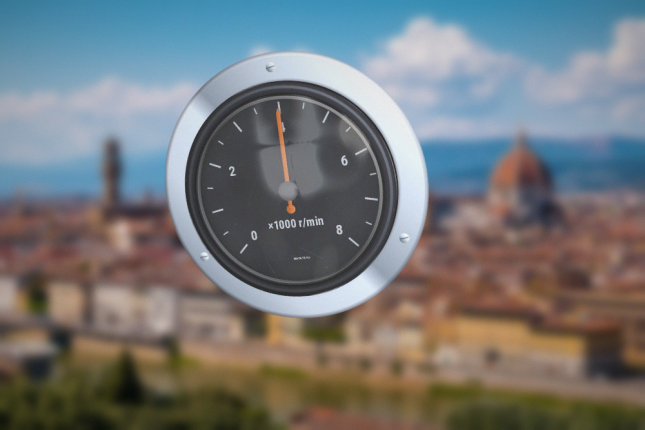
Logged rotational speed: 4000; rpm
